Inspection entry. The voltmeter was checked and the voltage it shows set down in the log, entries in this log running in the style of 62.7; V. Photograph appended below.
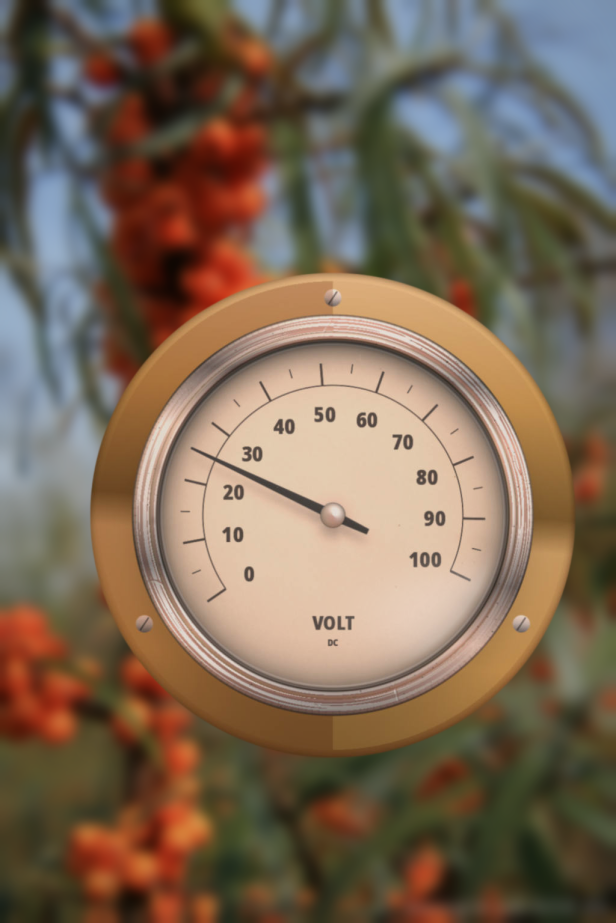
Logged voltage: 25; V
